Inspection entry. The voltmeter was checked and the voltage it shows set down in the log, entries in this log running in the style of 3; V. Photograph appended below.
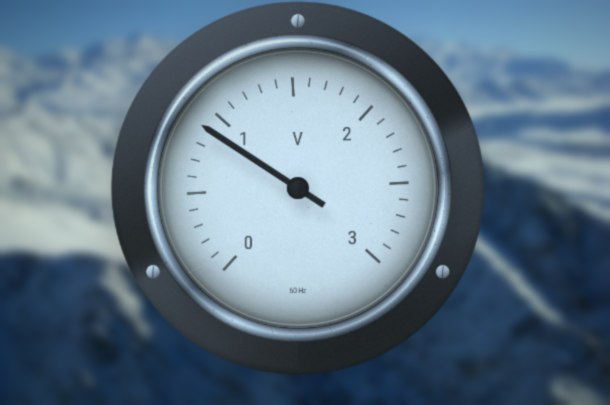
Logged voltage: 0.9; V
